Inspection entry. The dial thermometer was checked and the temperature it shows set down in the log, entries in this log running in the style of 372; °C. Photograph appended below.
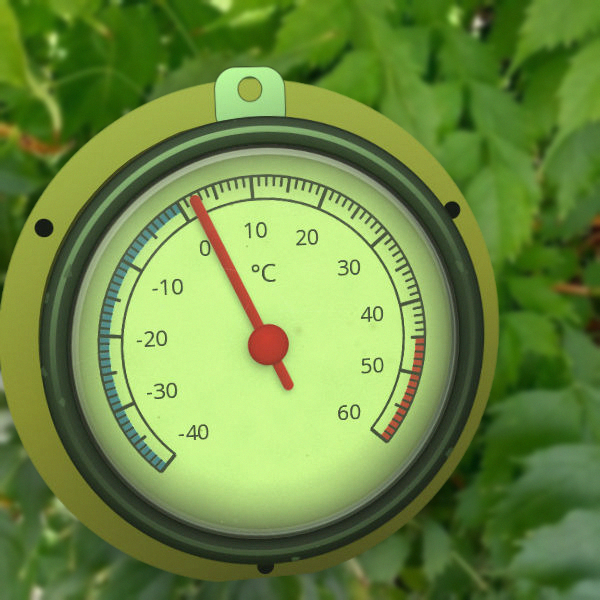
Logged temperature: 2; °C
